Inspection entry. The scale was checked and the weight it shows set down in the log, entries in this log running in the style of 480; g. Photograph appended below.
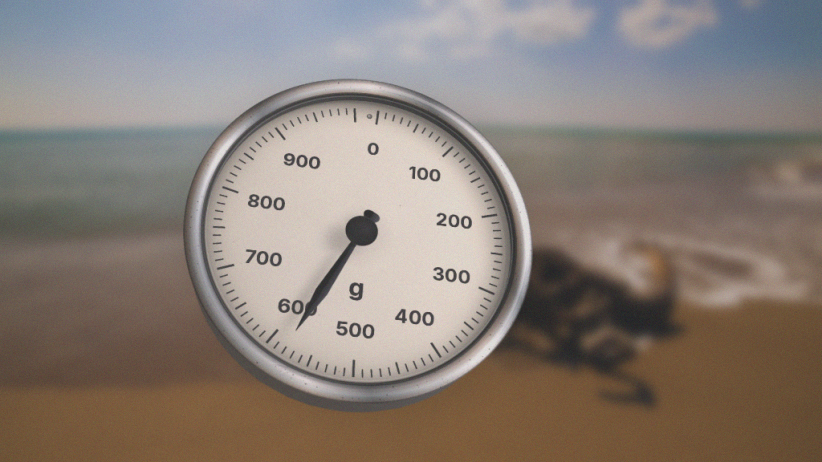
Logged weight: 580; g
